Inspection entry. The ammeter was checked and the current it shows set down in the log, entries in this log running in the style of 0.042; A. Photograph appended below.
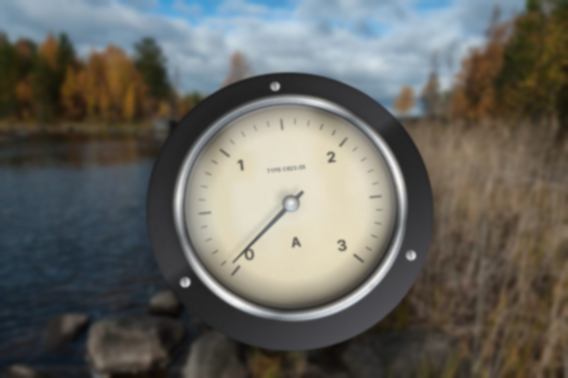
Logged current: 0.05; A
